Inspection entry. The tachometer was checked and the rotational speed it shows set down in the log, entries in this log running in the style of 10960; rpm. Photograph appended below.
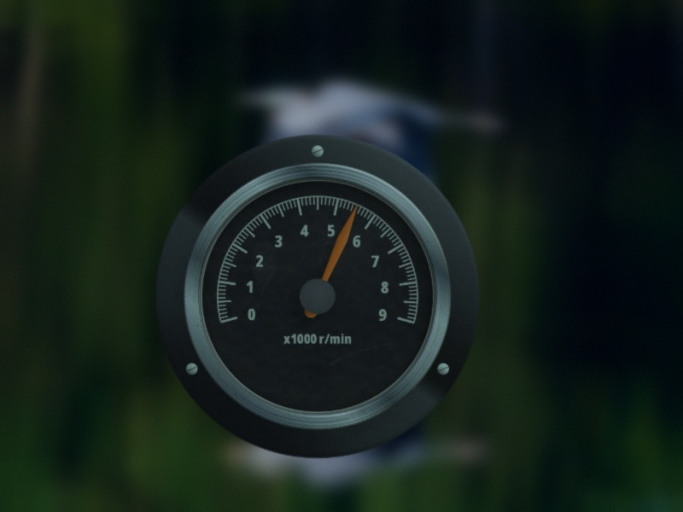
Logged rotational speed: 5500; rpm
